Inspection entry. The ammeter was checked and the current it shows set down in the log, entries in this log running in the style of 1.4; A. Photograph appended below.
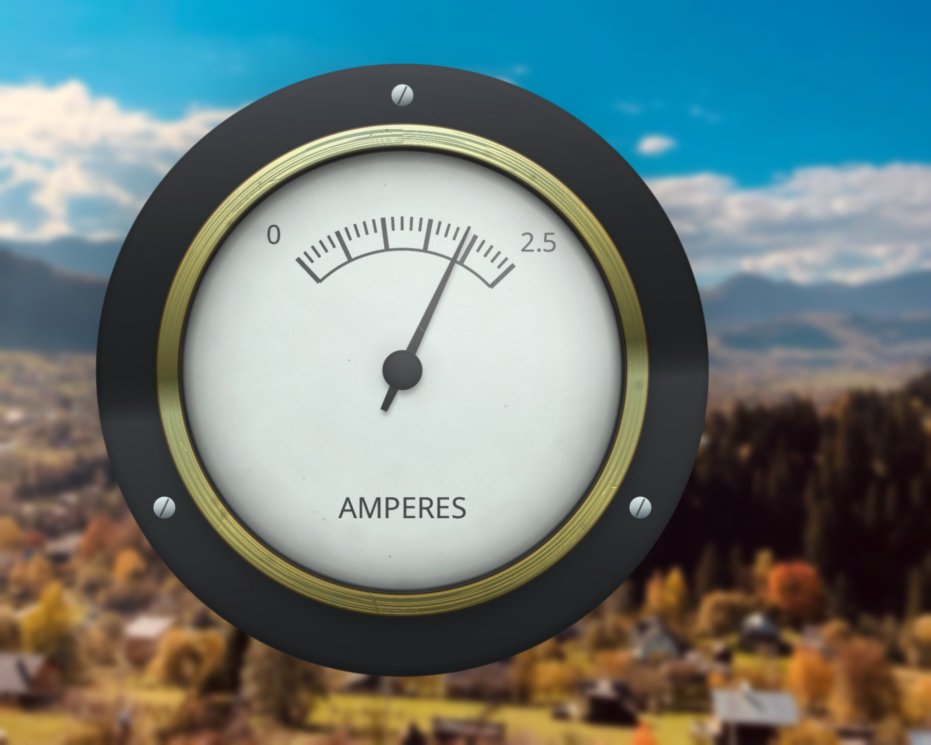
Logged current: 1.9; A
